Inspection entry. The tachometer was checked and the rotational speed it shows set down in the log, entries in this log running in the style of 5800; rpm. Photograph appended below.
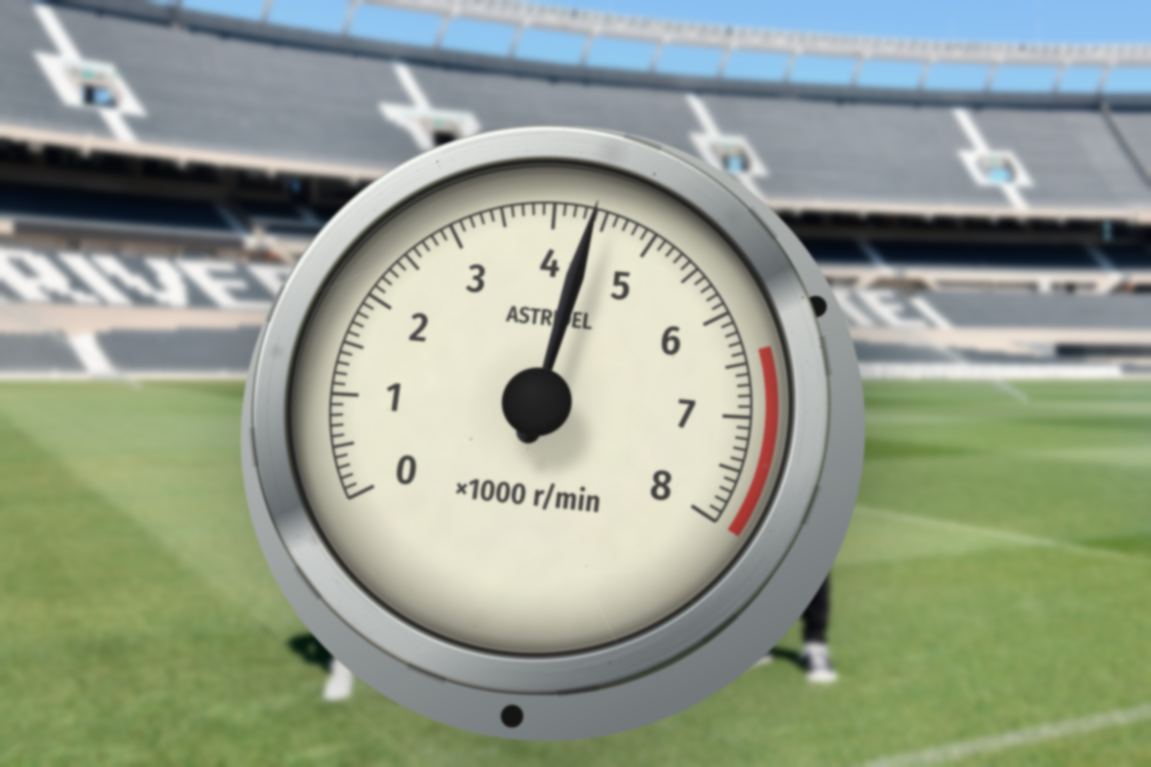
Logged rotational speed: 4400; rpm
